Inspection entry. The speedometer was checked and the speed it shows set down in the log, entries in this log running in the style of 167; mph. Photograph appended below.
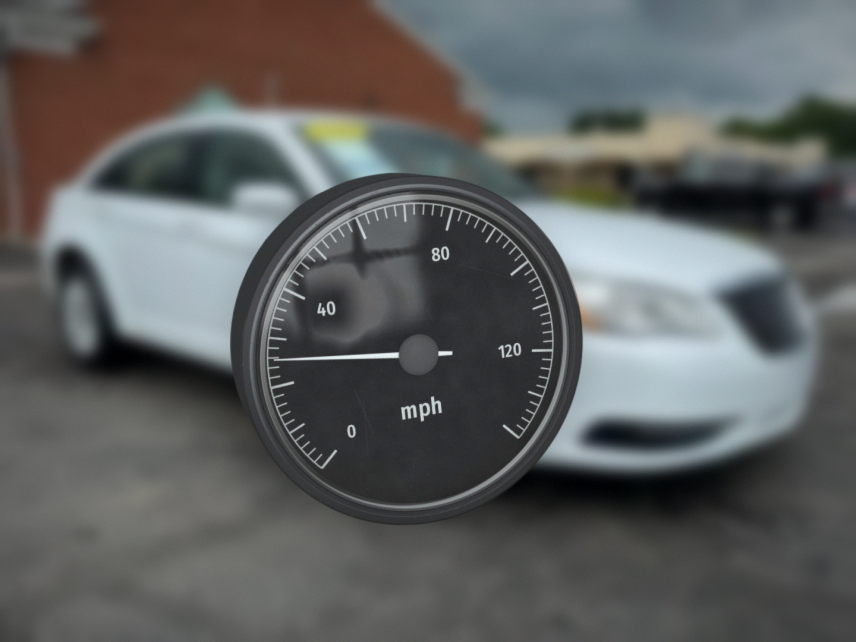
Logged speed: 26; mph
